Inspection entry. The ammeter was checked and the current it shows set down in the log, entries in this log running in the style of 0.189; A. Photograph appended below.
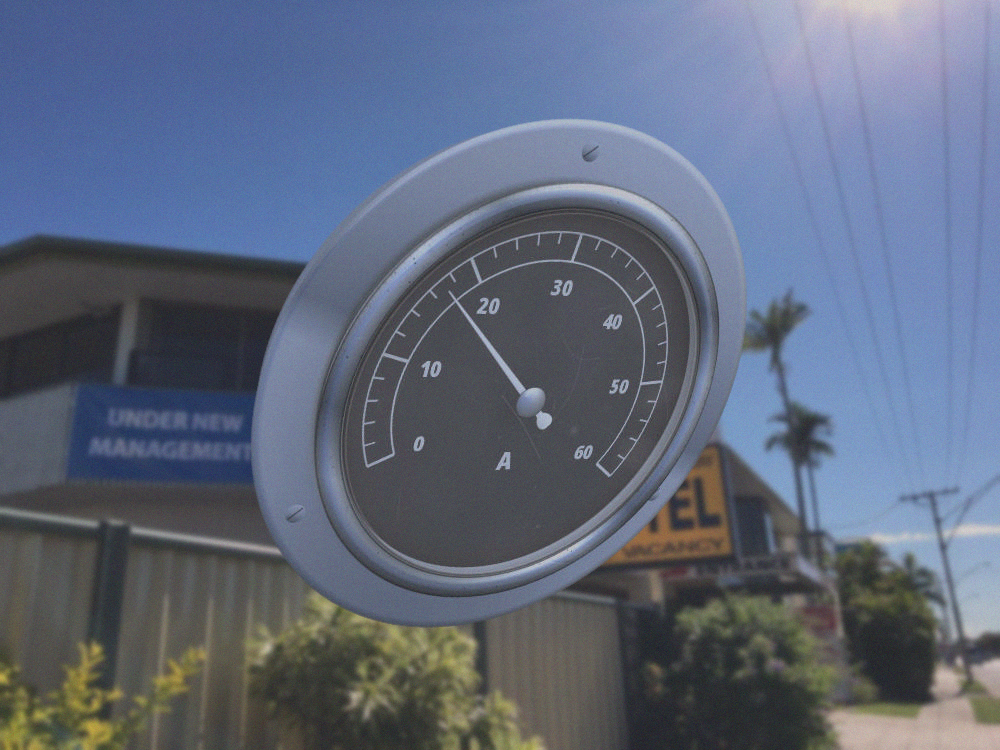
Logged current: 17; A
